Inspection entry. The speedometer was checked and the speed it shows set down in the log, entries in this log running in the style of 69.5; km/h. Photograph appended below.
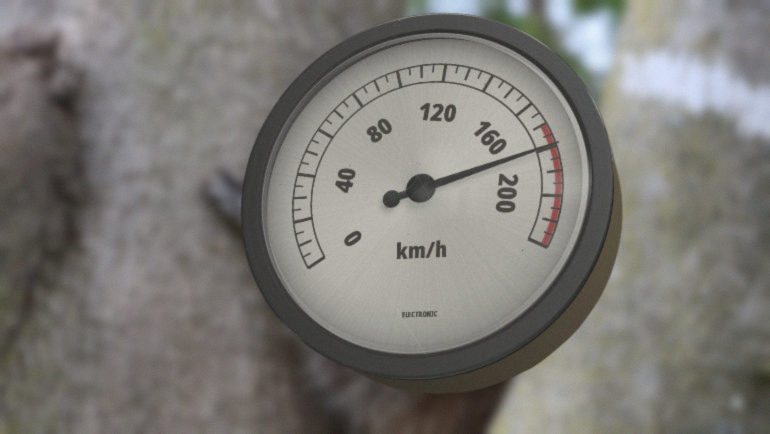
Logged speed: 180; km/h
